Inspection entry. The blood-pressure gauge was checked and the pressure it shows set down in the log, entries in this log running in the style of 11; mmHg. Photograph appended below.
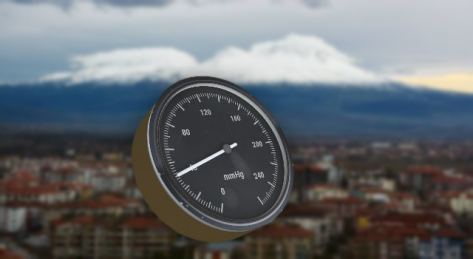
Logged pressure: 40; mmHg
